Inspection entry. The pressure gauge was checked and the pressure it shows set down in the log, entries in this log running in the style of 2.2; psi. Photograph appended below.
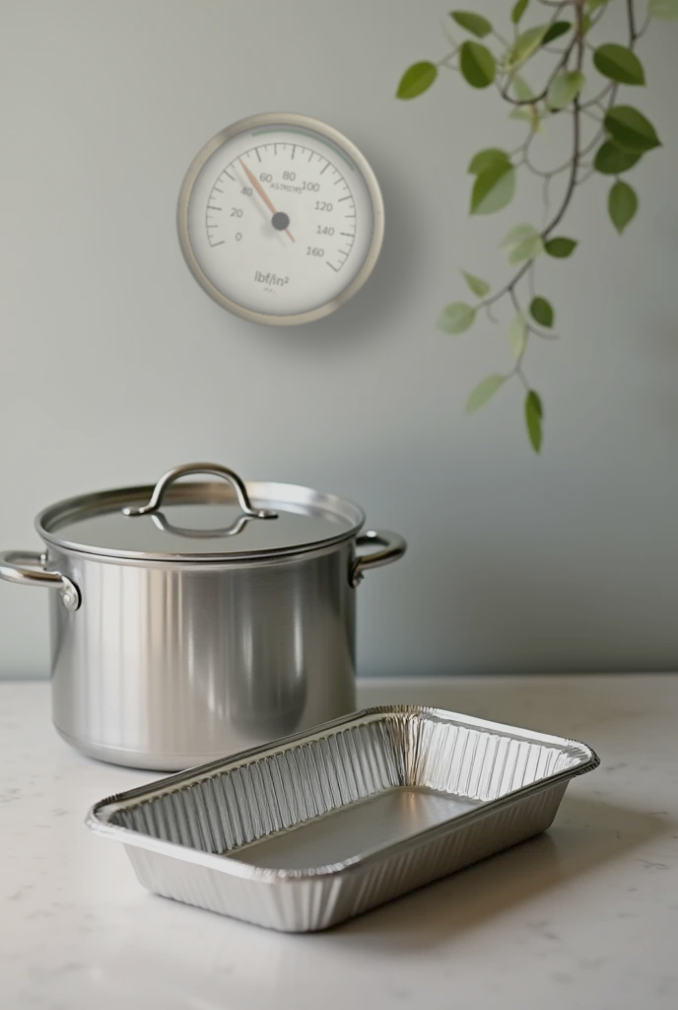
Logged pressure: 50; psi
